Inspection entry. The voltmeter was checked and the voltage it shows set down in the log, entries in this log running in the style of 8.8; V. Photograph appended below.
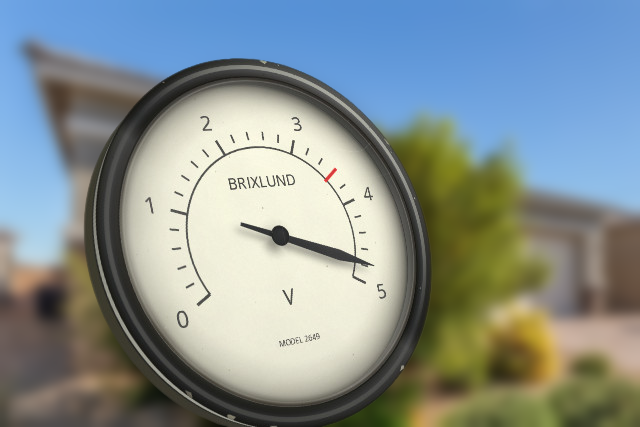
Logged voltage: 4.8; V
